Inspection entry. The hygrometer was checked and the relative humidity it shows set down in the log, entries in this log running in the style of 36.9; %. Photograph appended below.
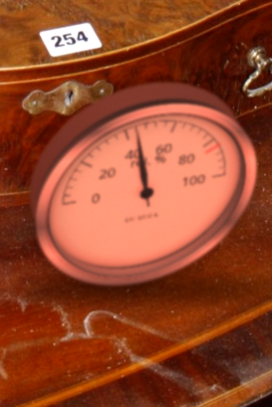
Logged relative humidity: 44; %
